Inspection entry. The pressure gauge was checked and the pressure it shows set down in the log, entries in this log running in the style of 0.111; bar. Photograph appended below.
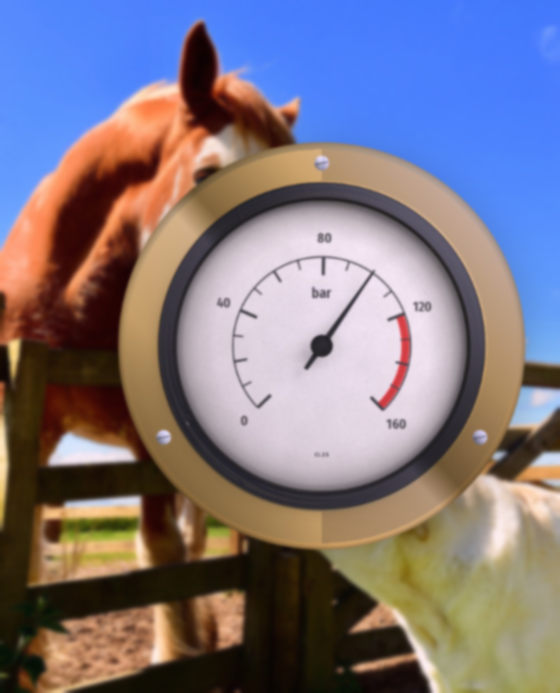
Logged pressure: 100; bar
